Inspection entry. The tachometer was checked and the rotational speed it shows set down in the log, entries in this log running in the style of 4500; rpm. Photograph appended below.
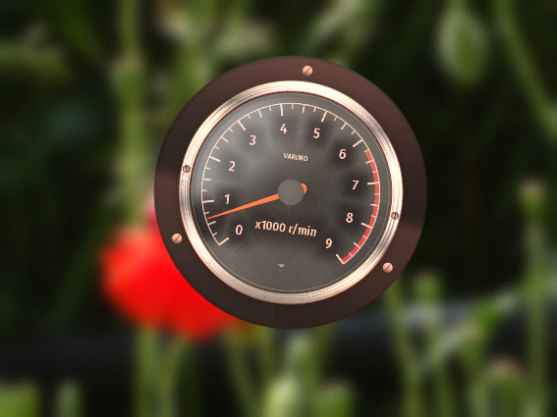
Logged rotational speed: 625; rpm
